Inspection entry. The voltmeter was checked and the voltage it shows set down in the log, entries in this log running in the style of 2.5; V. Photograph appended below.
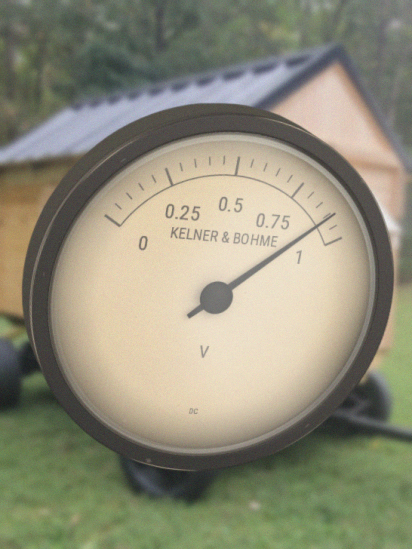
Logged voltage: 0.9; V
